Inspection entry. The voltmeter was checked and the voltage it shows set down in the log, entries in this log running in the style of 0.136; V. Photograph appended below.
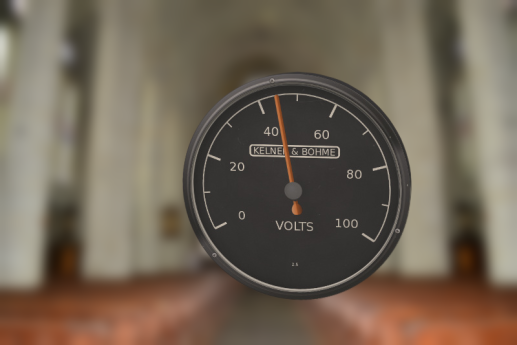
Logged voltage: 45; V
